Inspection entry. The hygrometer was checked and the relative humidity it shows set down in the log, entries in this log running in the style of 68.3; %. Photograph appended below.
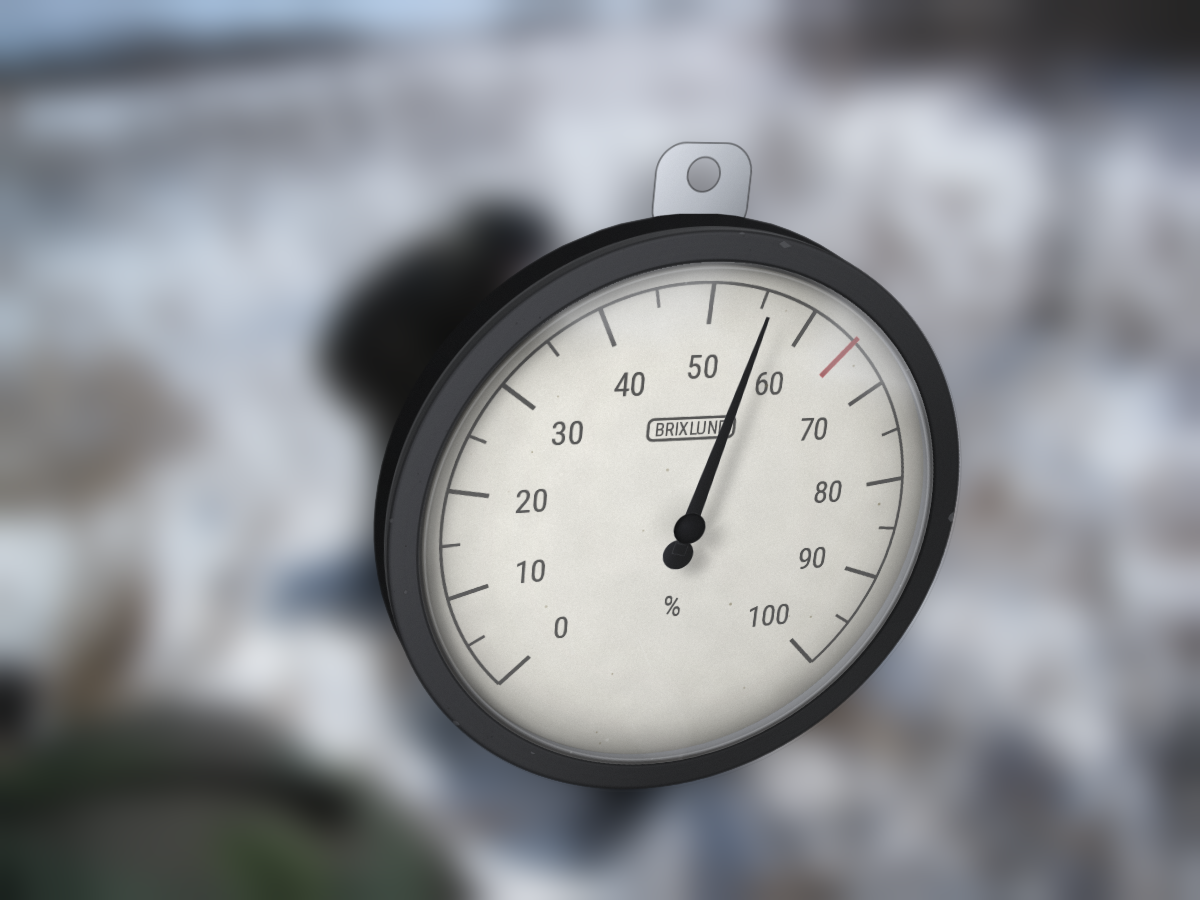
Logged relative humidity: 55; %
